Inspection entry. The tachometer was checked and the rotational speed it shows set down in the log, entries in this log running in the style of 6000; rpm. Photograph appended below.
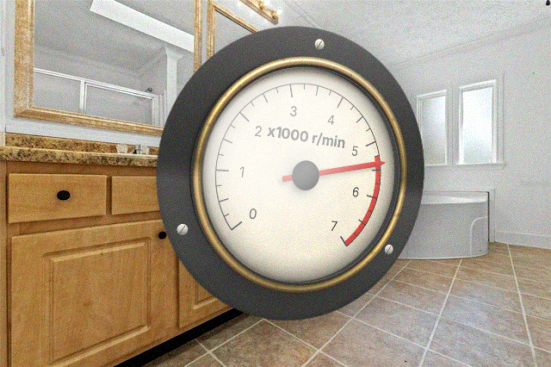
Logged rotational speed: 5375; rpm
